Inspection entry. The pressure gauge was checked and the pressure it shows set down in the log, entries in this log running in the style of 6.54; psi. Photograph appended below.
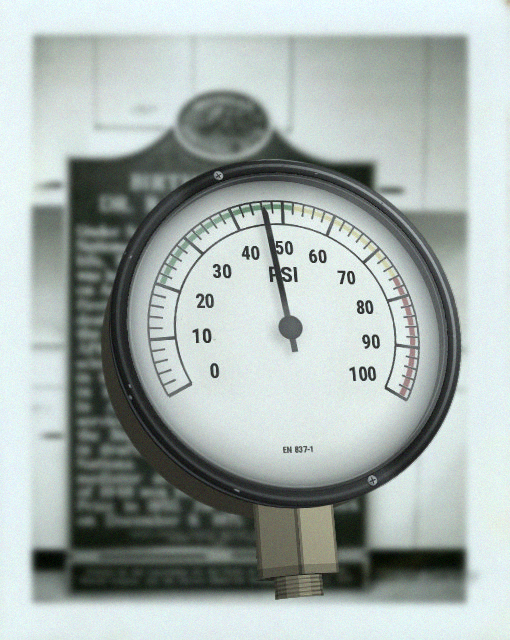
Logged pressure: 46; psi
